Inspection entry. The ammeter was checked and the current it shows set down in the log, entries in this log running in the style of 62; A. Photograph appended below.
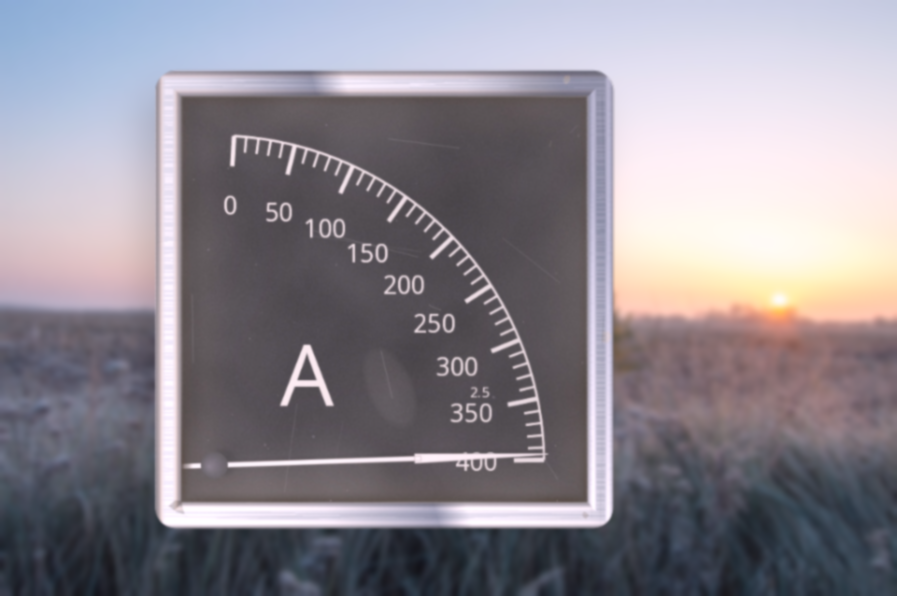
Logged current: 395; A
